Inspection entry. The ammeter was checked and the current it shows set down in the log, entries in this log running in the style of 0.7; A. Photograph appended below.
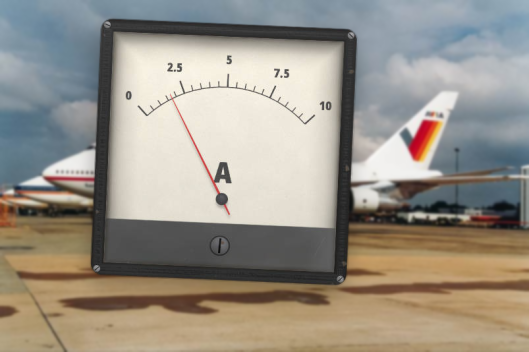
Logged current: 1.75; A
